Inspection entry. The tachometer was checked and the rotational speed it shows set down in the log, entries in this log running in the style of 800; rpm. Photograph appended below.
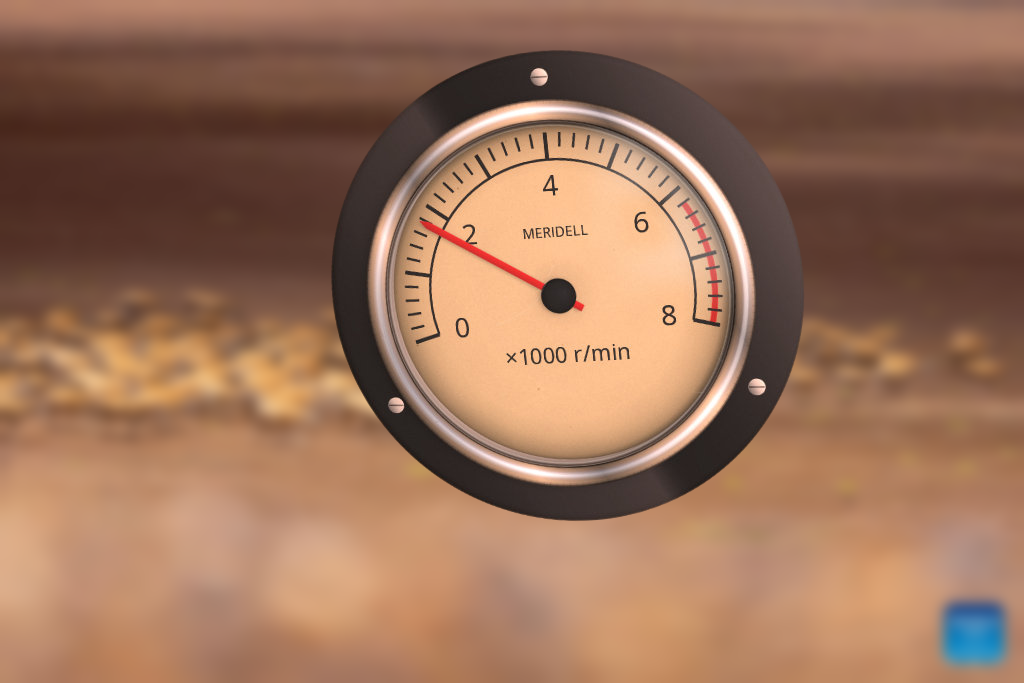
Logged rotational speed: 1800; rpm
